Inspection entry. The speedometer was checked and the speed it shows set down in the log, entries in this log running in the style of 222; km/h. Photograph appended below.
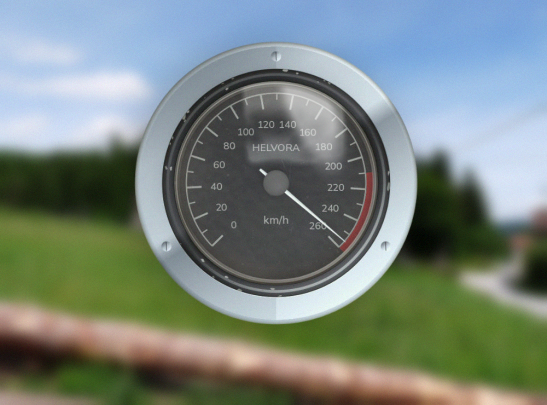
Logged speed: 255; km/h
